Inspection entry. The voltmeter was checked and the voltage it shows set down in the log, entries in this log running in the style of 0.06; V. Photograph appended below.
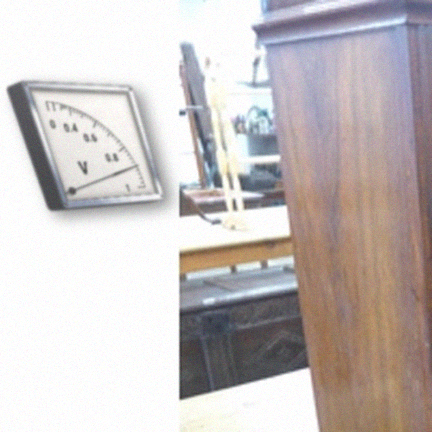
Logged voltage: 0.9; V
